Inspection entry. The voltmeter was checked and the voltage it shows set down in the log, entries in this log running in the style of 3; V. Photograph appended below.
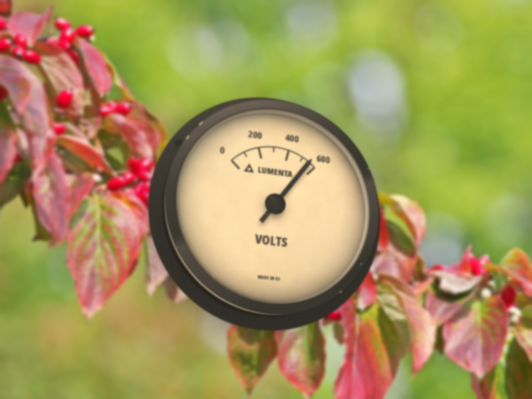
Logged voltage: 550; V
